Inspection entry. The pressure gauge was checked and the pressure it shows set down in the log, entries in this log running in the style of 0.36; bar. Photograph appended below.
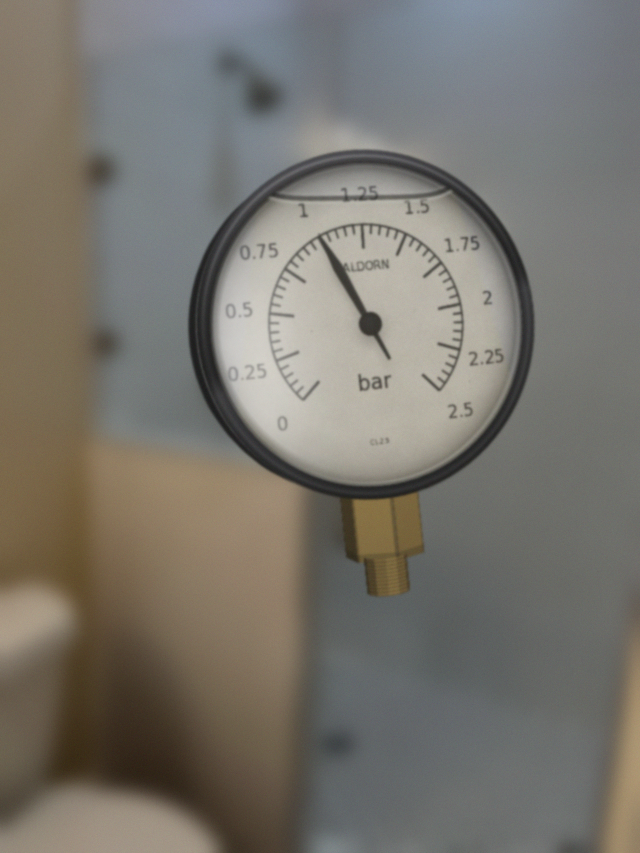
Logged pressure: 1; bar
